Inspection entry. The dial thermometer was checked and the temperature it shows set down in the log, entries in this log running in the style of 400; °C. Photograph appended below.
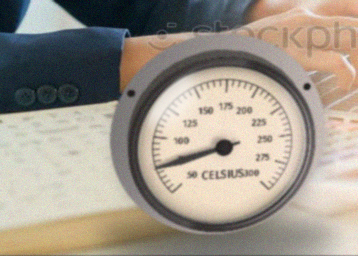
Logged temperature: 75; °C
